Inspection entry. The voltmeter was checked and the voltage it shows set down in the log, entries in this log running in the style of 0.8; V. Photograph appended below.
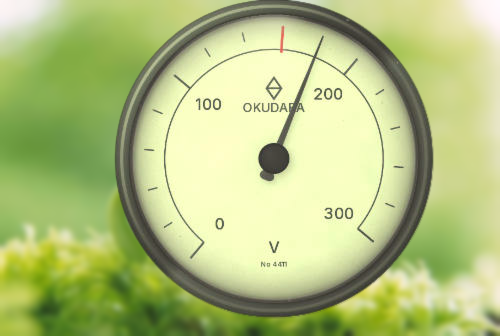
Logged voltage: 180; V
